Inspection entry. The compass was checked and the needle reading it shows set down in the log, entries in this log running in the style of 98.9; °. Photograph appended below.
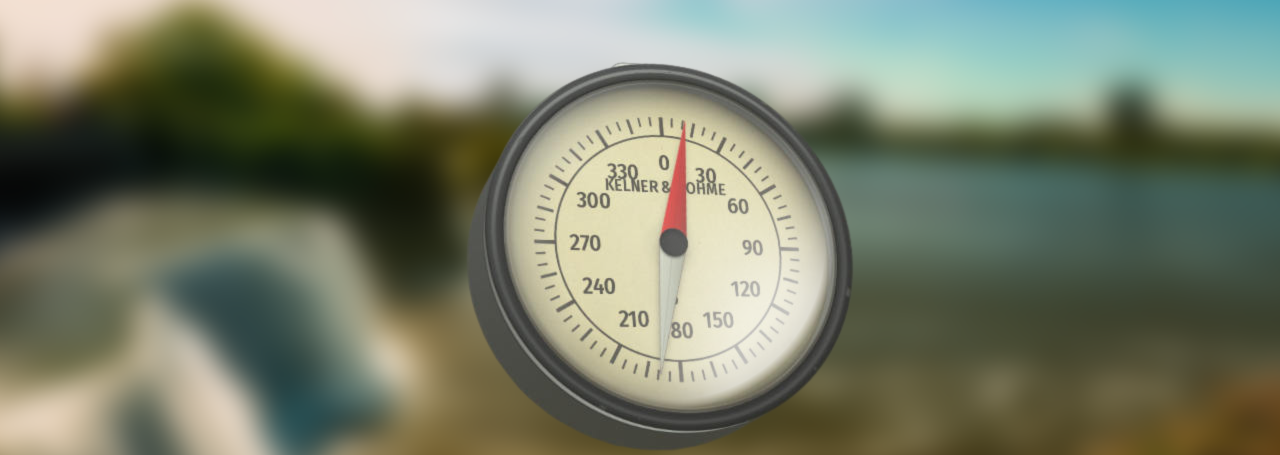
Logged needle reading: 10; °
